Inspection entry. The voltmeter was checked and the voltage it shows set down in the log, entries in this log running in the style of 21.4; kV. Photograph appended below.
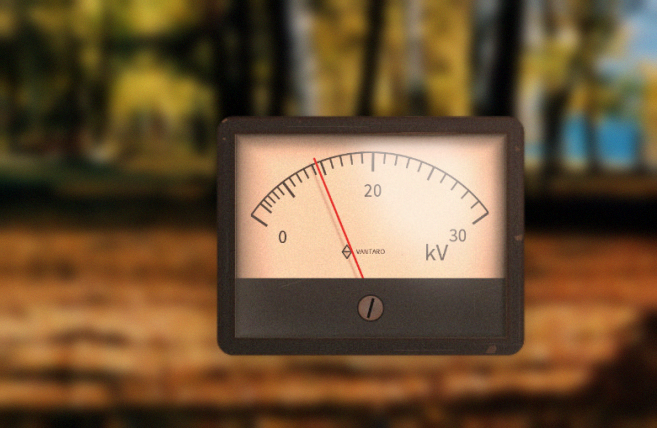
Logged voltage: 14.5; kV
